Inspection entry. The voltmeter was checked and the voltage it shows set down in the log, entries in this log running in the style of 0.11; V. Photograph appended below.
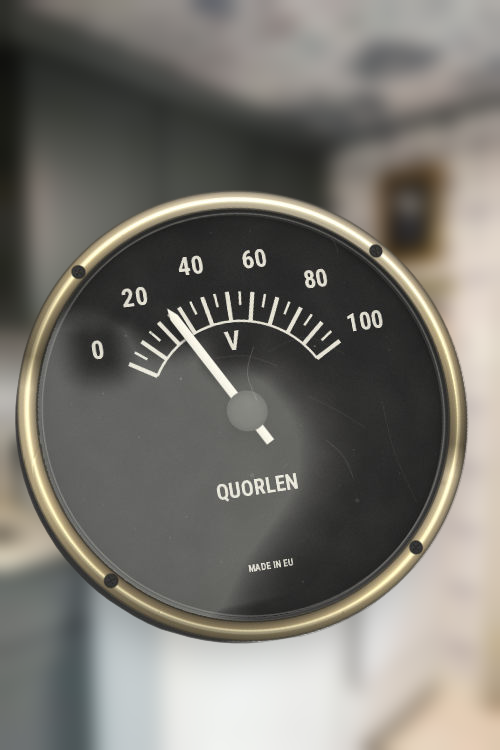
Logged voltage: 25; V
